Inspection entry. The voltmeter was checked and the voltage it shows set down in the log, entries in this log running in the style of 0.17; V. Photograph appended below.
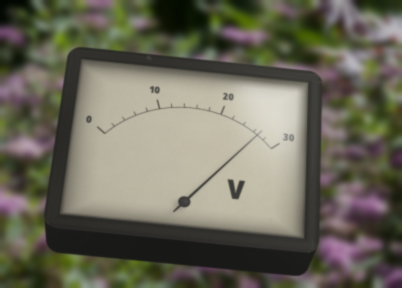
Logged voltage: 27; V
